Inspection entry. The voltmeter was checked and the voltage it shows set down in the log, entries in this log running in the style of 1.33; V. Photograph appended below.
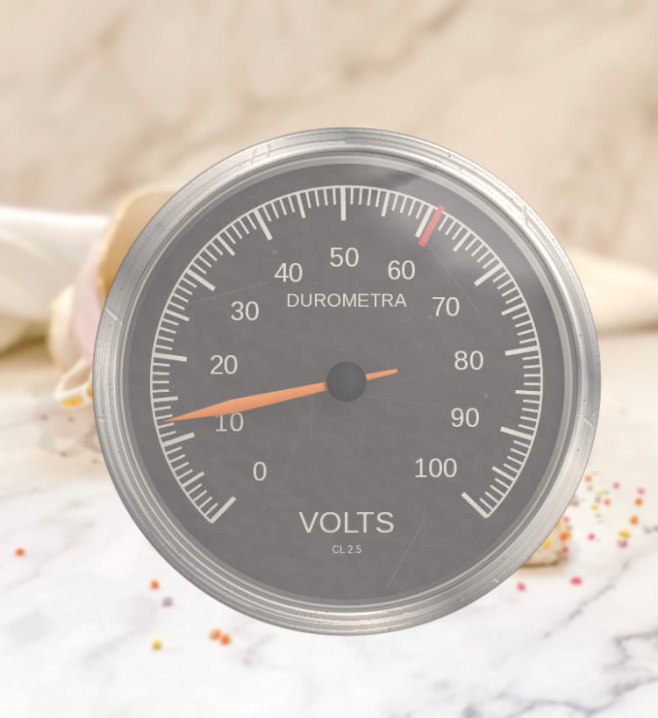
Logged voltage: 12.5; V
